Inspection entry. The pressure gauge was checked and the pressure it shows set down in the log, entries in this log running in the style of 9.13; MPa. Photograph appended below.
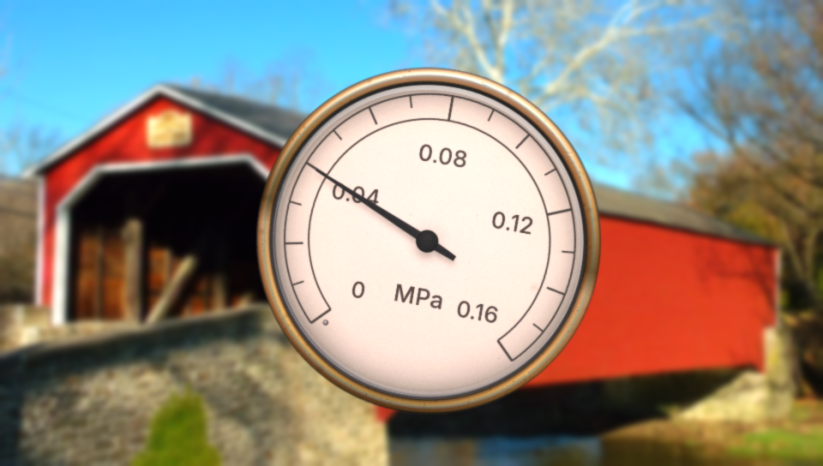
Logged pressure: 0.04; MPa
